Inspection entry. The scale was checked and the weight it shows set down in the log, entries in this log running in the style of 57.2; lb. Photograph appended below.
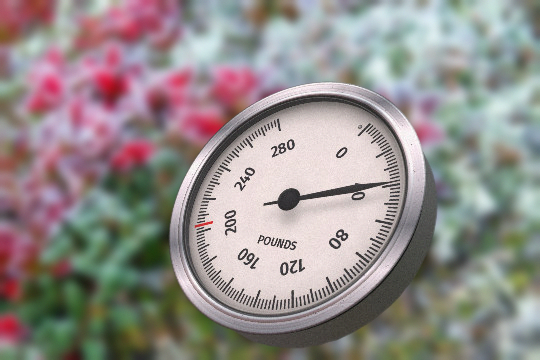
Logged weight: 40; lb
